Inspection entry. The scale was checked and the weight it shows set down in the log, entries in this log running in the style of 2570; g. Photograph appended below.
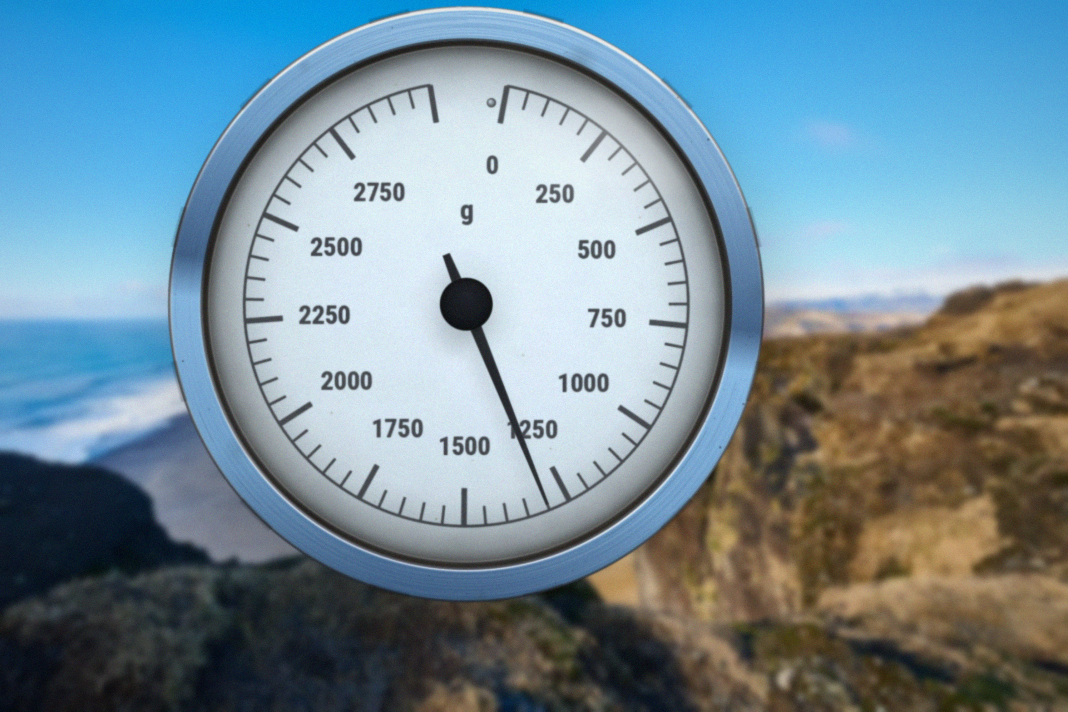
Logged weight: 1300; g
